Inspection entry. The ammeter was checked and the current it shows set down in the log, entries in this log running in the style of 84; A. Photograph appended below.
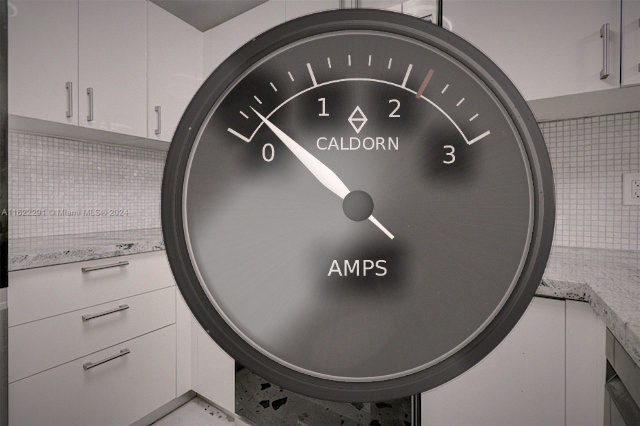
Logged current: 0.3; A
